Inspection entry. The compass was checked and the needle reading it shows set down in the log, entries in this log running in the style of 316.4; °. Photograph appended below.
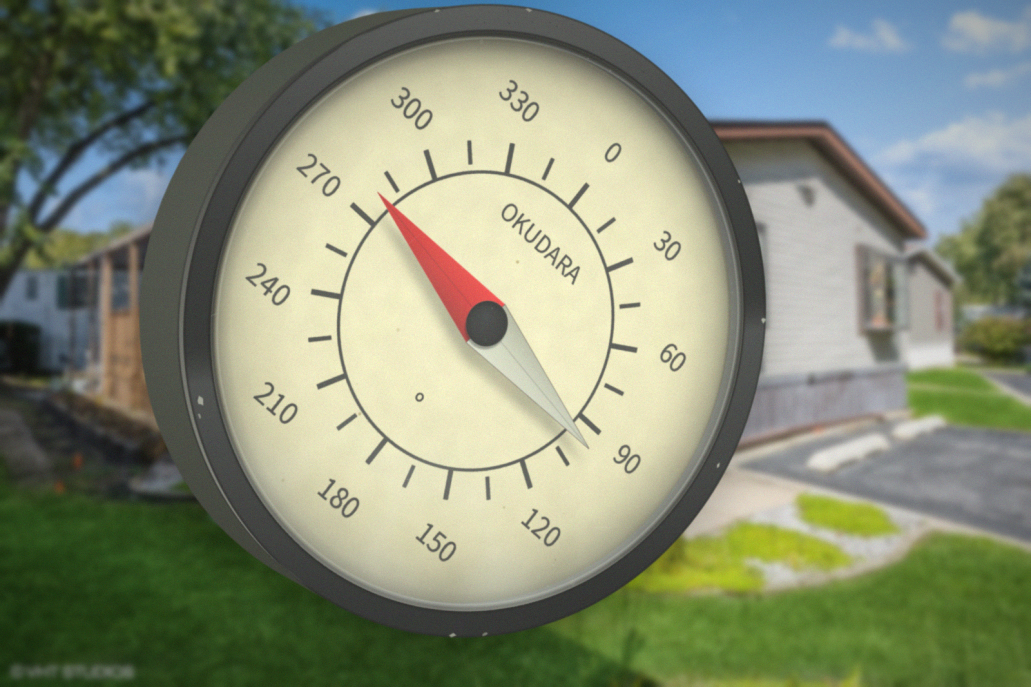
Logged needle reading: 277.5; °
